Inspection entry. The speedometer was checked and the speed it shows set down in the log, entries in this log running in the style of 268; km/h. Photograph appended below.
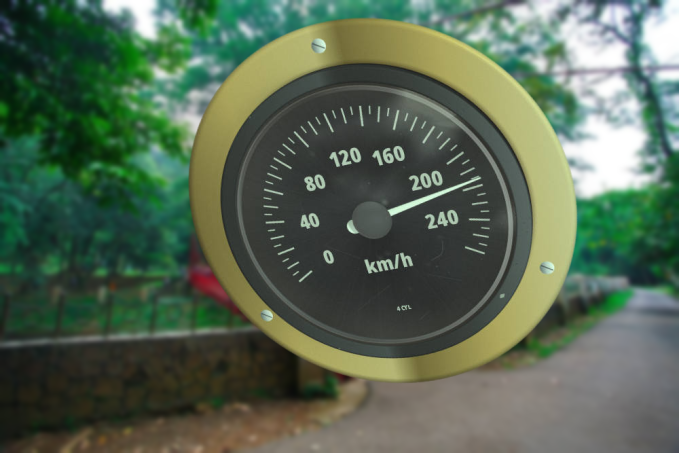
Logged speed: 215; km/h
